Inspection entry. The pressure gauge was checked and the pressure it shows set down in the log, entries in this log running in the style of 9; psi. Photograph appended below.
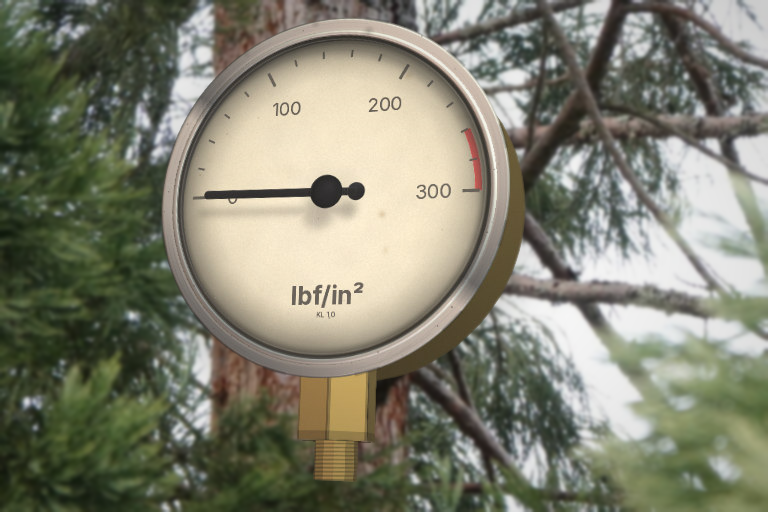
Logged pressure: 0; psi
